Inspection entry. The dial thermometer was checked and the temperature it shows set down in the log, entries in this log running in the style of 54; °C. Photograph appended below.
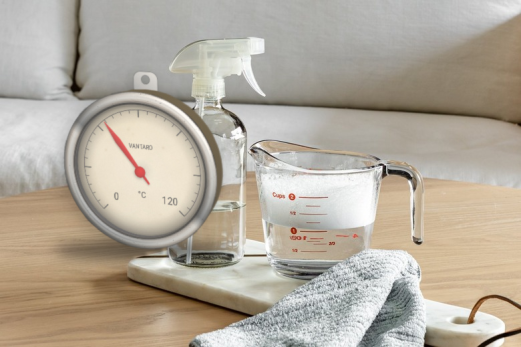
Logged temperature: 44; °C
